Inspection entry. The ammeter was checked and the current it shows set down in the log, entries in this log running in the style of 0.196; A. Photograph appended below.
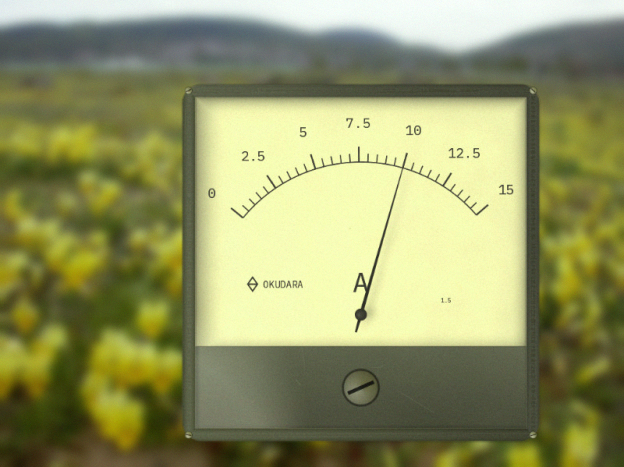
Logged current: 10; A
